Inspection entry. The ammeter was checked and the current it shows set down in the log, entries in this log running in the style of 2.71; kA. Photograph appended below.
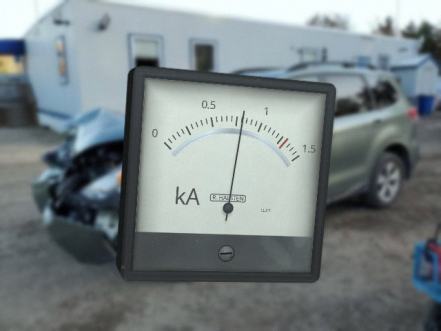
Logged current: 0.8; kA
